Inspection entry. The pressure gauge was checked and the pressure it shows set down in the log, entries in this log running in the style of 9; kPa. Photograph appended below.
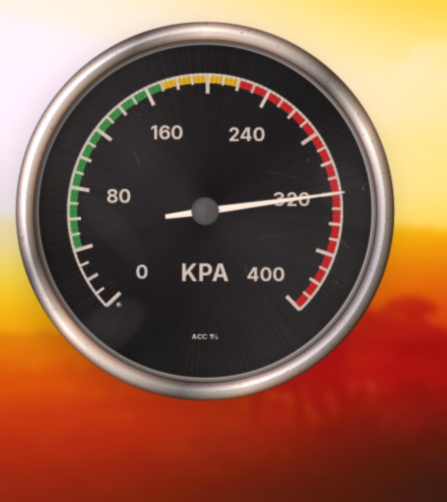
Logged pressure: 320; kPa
